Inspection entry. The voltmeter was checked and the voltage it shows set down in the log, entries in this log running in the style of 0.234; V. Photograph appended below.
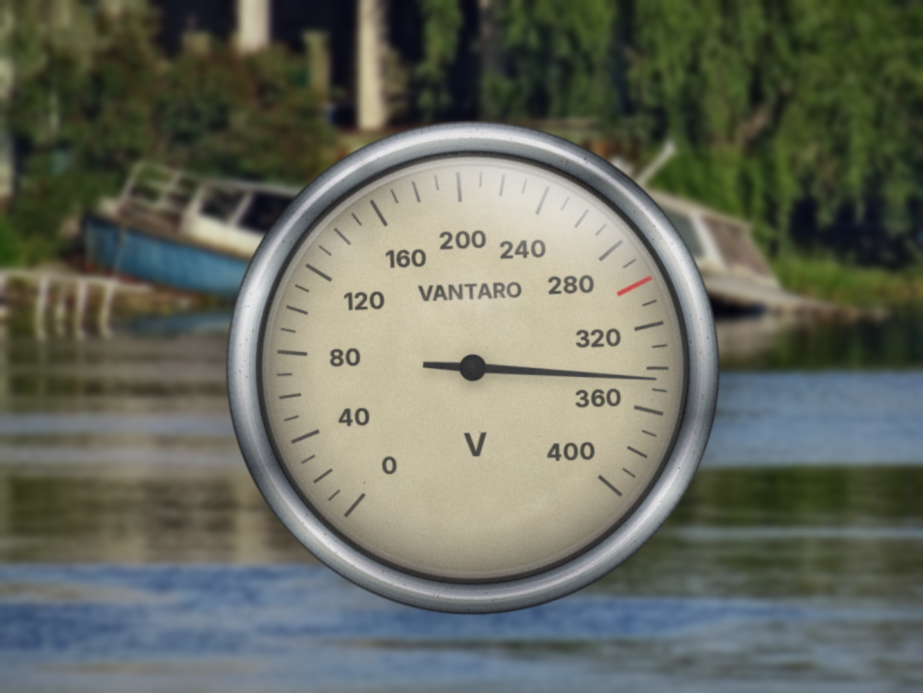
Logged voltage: 345; V
